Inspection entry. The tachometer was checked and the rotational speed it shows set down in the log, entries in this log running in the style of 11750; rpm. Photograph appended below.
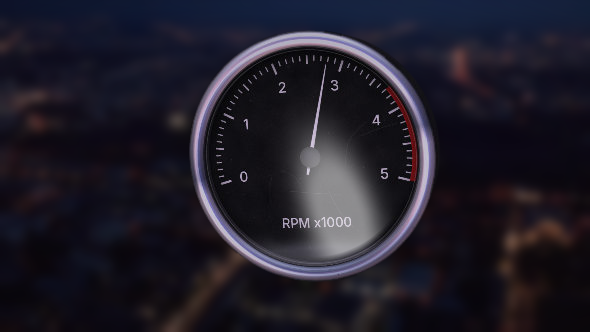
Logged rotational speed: 2800; rpm
